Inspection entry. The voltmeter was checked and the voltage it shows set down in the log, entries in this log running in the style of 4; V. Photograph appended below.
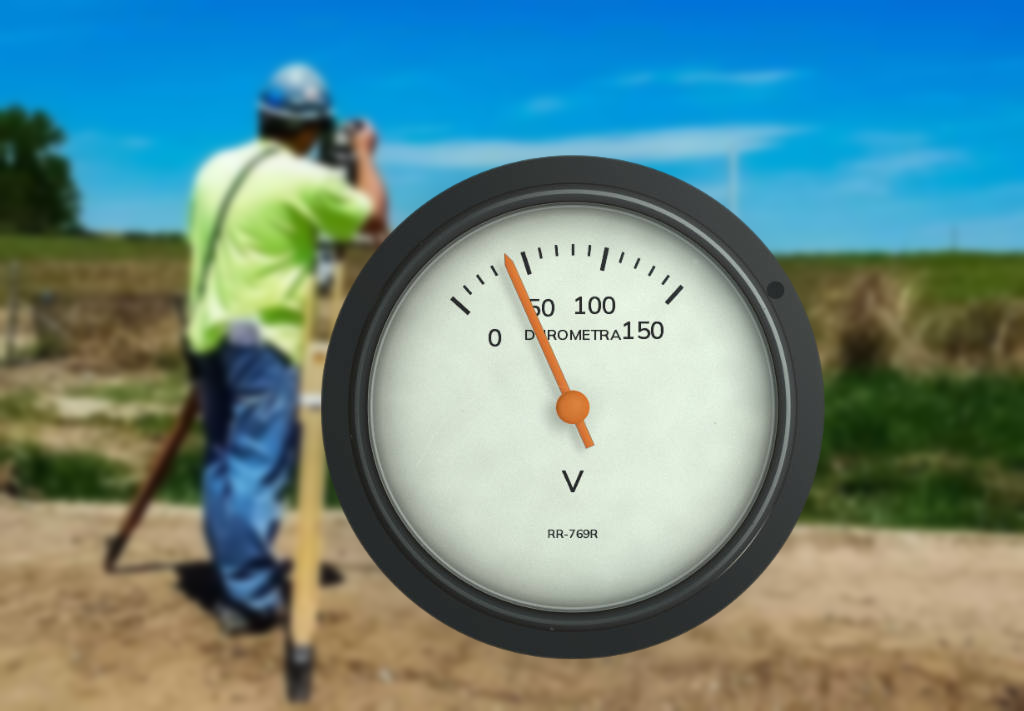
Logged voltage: 40; V
